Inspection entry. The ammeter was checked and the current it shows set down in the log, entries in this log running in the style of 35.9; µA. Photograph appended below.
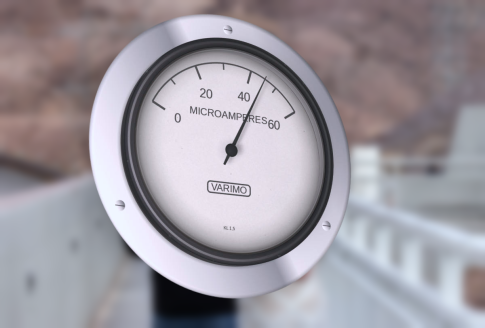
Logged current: 45; µA
